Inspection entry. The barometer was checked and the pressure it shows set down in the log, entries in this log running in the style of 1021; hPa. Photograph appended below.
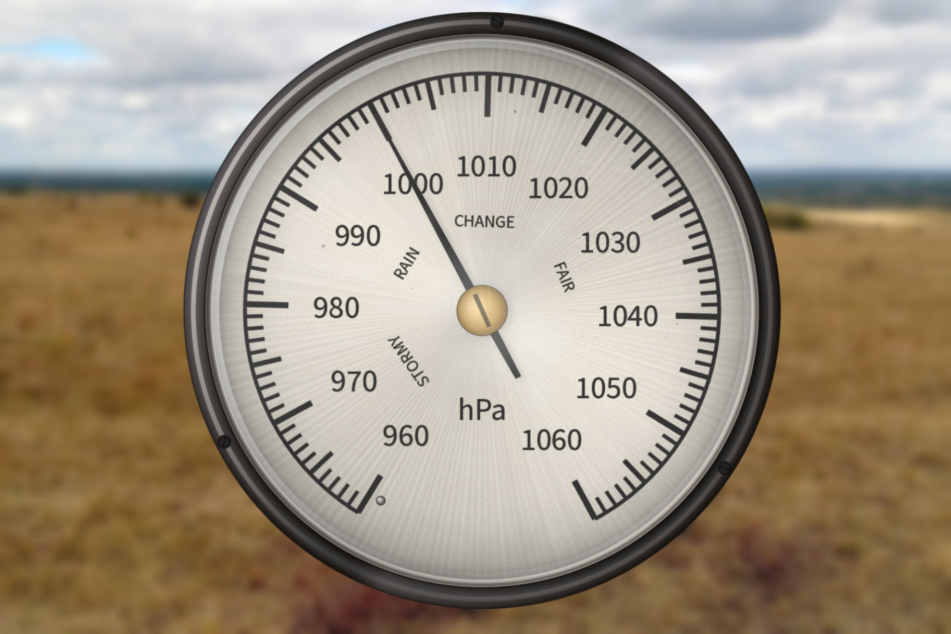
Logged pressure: 1000; hPa
